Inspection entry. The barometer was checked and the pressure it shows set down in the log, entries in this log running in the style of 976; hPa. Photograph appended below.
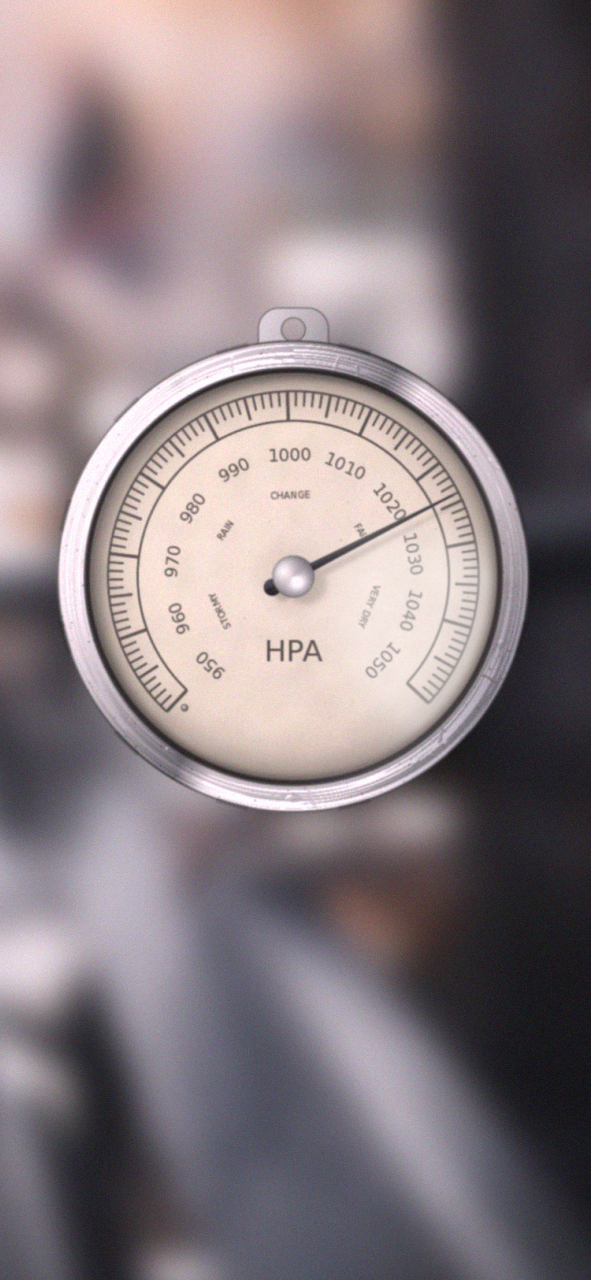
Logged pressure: 1024; hPa
